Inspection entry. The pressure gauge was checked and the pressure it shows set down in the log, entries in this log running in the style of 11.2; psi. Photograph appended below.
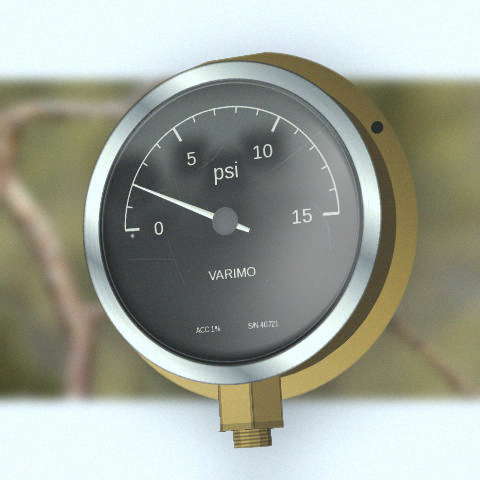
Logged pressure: 2; psi
